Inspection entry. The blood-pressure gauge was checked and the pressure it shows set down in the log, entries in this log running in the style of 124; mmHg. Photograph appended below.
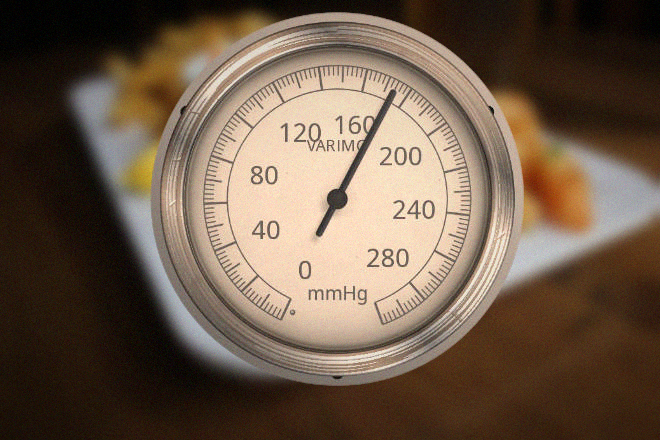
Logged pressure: 174; mmHg
